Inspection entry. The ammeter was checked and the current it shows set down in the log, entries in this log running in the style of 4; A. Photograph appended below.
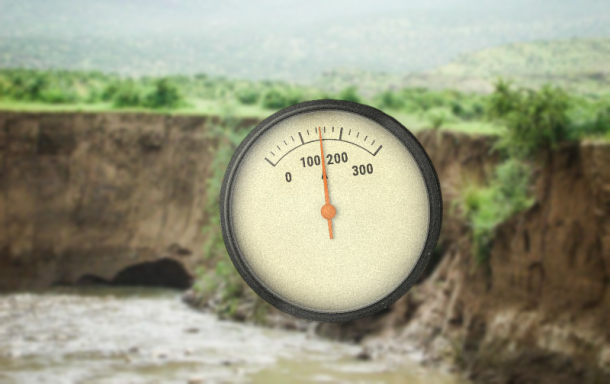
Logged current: 150; A
